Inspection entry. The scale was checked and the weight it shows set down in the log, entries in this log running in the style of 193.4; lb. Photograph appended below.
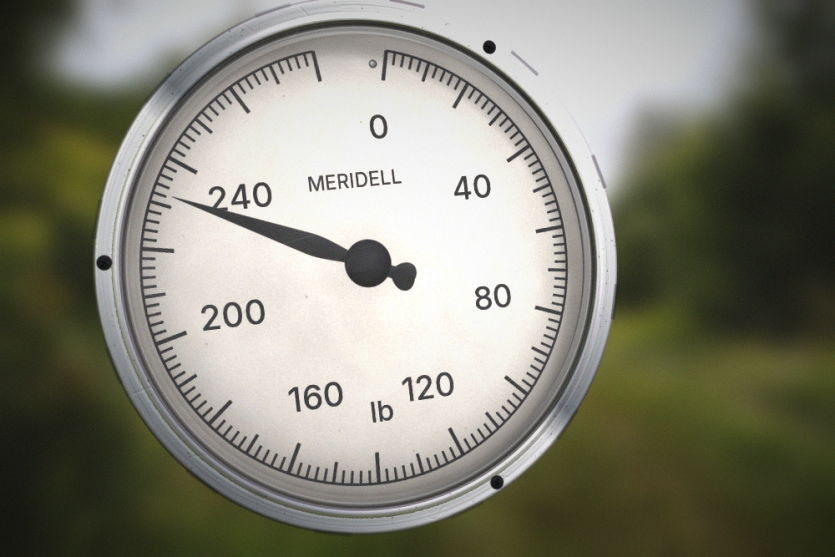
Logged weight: 232; lb
